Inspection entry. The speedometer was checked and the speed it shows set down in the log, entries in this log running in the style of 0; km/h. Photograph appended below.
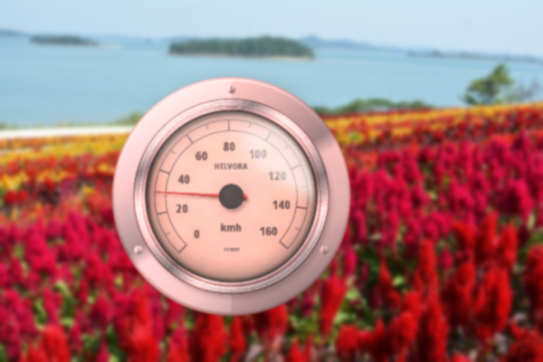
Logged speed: 30; km/h
